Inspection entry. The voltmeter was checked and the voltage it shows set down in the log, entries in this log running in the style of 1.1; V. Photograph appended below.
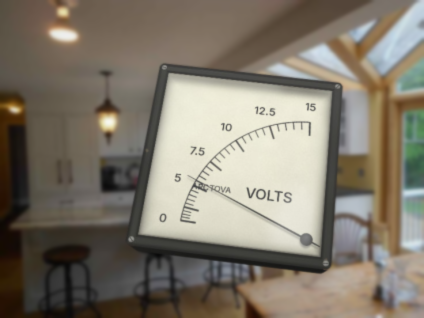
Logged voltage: 5.5; V
